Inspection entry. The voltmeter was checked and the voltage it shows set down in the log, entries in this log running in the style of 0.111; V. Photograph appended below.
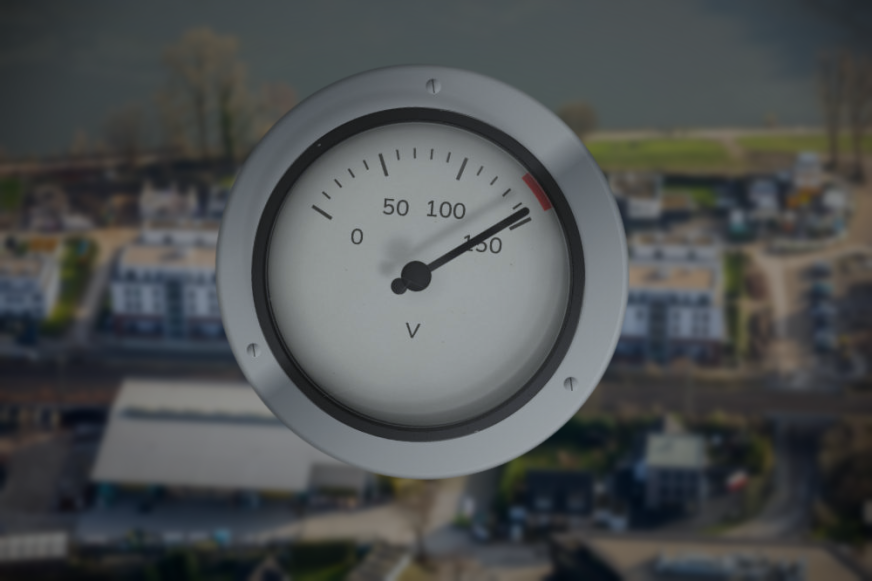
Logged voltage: 145; V
